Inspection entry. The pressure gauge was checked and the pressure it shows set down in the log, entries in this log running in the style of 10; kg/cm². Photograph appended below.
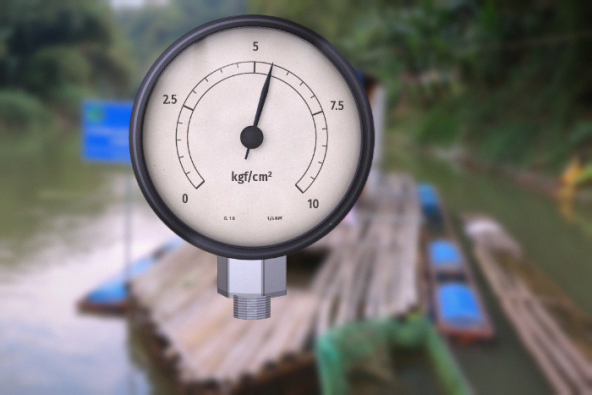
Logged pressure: 5.5; kg/cm²
